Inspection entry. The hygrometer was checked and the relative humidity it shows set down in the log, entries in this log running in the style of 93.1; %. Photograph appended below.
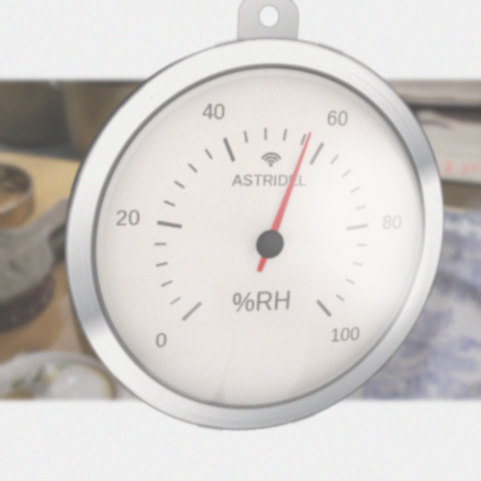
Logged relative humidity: 56; %
